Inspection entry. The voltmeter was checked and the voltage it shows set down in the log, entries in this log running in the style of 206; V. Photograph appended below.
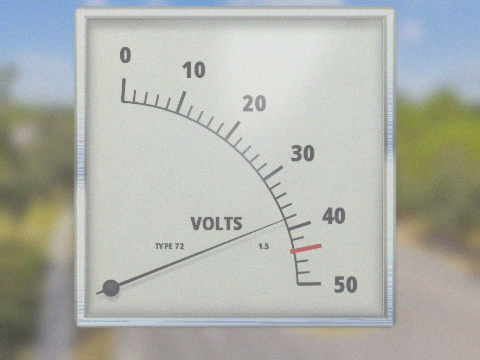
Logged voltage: 38; V
